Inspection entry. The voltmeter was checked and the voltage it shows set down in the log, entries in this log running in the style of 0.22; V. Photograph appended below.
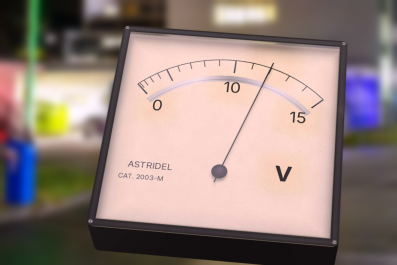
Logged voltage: 12; V
